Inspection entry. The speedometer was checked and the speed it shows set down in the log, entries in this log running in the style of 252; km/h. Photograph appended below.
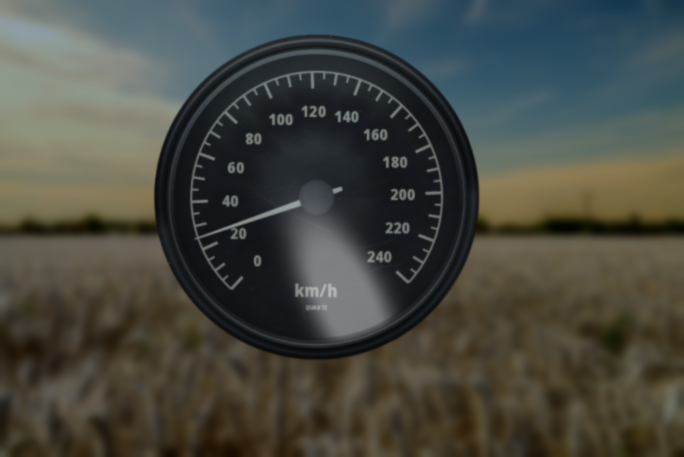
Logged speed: 25; km/h
